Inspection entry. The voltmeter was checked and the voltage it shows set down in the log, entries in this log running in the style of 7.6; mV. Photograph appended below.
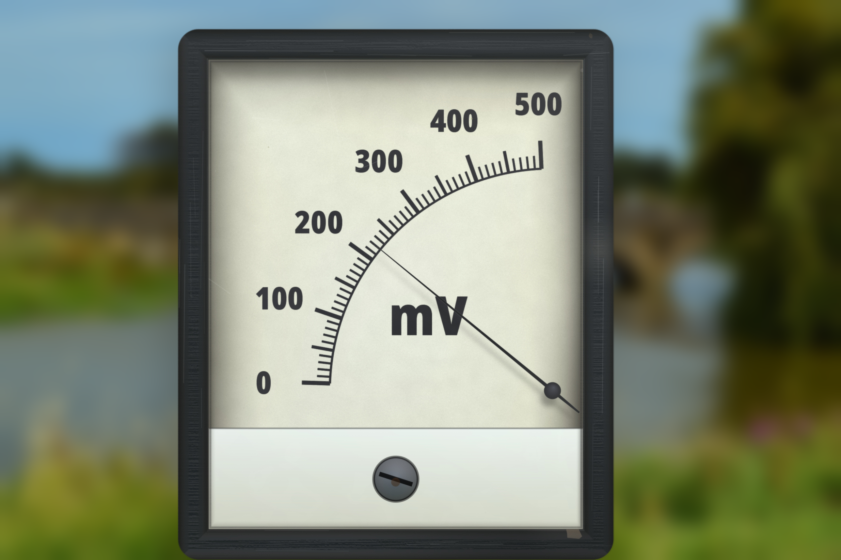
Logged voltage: 220; mV
